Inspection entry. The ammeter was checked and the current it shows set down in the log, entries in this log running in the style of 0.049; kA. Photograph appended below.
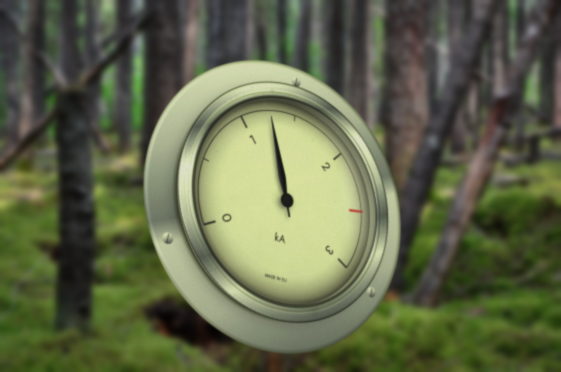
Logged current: 1.25; kA
